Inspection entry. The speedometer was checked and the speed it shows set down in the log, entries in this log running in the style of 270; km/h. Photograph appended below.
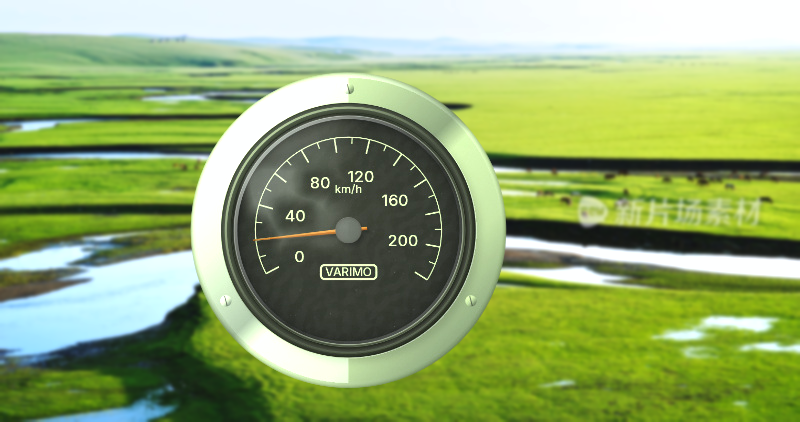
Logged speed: 20; km/h
